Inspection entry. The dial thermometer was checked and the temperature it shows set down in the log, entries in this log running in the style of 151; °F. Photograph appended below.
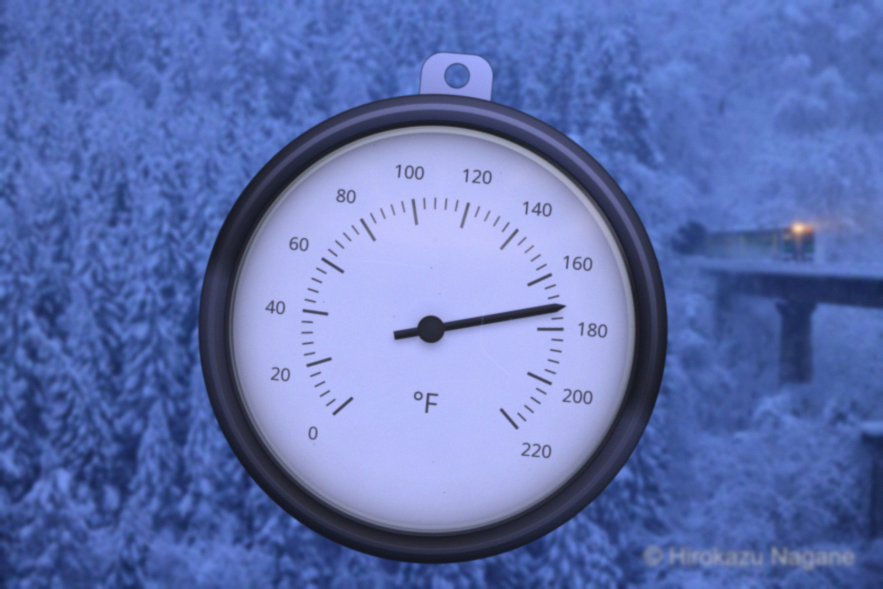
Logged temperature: 172; °F
